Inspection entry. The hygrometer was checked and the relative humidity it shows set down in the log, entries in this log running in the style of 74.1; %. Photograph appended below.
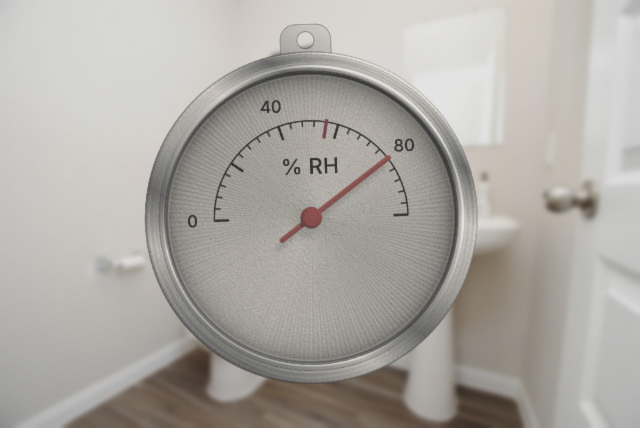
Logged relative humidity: 80; %
